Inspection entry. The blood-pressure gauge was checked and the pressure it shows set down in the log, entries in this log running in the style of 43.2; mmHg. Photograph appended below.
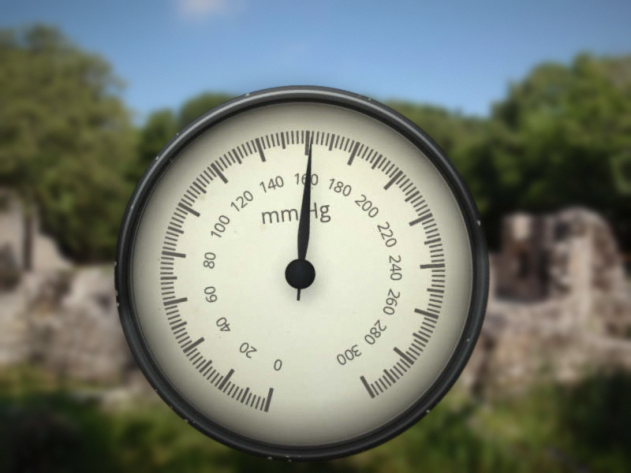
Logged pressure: 162; mmHg
